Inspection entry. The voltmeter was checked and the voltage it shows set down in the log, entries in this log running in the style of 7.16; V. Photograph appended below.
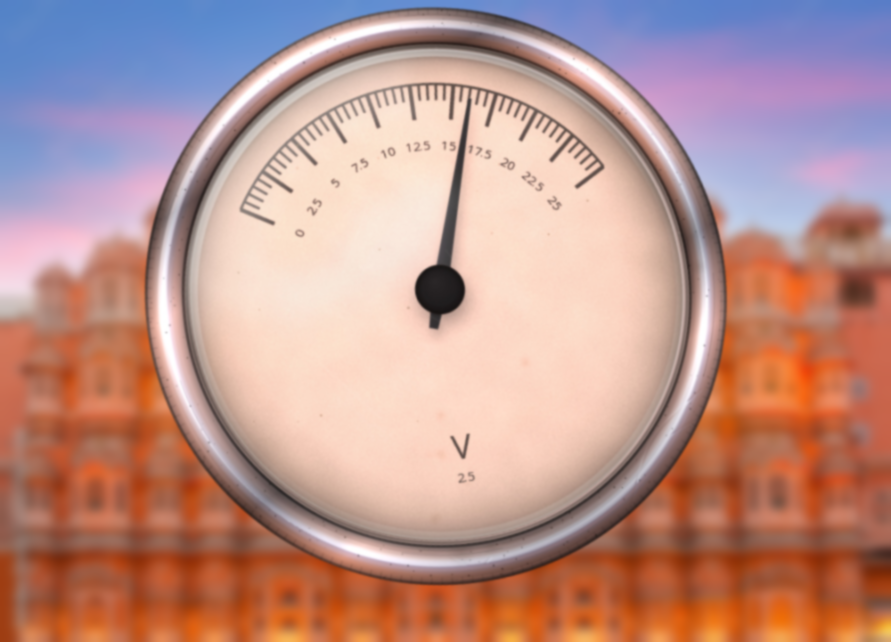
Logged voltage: 16; V
